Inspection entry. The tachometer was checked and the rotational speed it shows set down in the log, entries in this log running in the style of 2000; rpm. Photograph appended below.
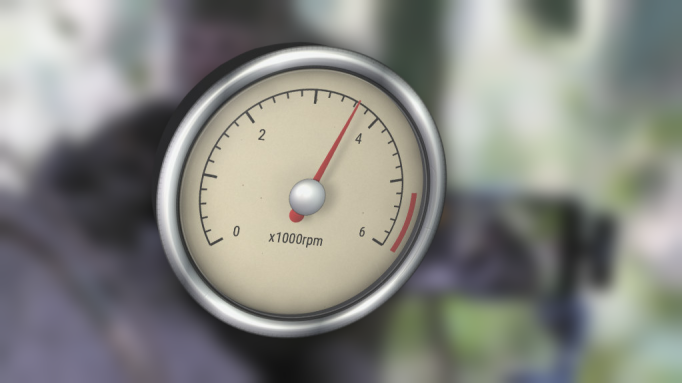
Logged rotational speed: 3600; rpm
